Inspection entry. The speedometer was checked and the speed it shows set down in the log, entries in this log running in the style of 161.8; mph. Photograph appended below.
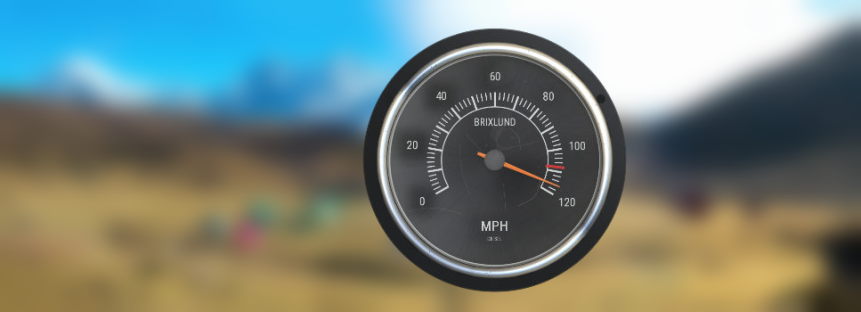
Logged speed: 116; mph
